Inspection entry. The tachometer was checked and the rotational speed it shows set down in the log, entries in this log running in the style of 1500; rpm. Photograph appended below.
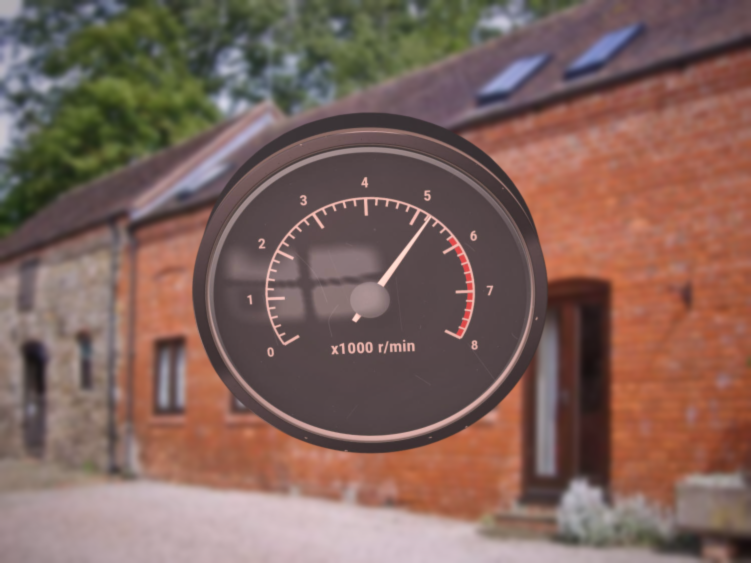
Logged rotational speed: 5200; rpm
